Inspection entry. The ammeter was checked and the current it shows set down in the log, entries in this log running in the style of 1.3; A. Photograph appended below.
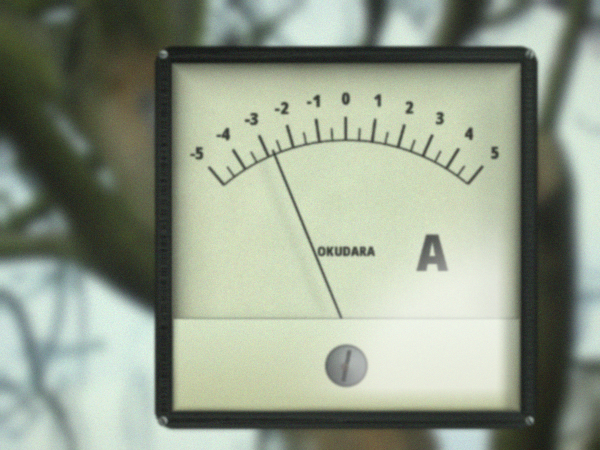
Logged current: -2.75; A
